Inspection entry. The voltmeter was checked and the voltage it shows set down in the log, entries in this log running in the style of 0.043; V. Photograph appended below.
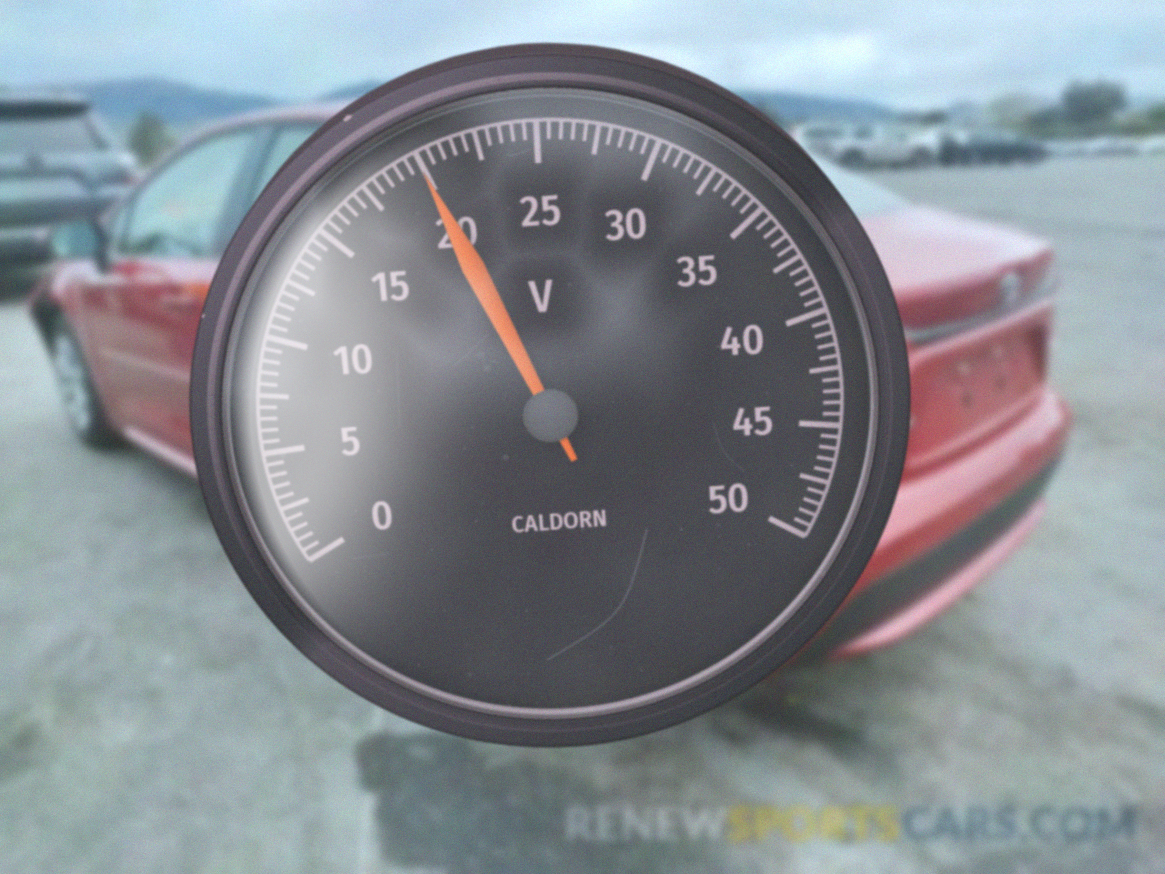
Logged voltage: 20; V
